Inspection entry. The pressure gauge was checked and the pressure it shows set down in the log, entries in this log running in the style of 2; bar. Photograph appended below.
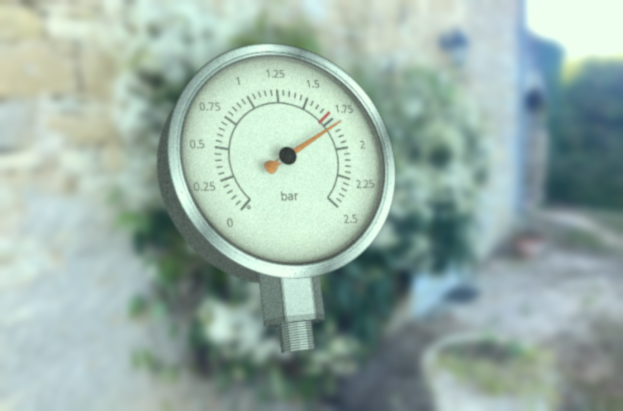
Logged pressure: 1.8; bar
